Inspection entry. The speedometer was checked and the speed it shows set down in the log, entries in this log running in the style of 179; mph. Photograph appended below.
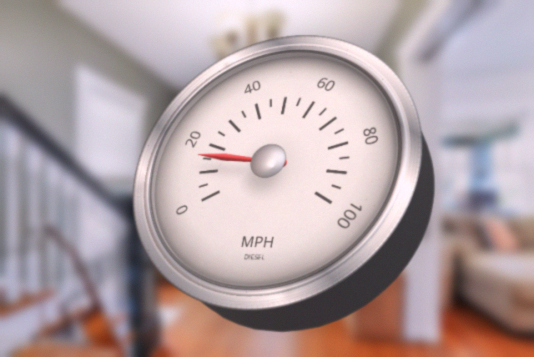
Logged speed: 15; mph
